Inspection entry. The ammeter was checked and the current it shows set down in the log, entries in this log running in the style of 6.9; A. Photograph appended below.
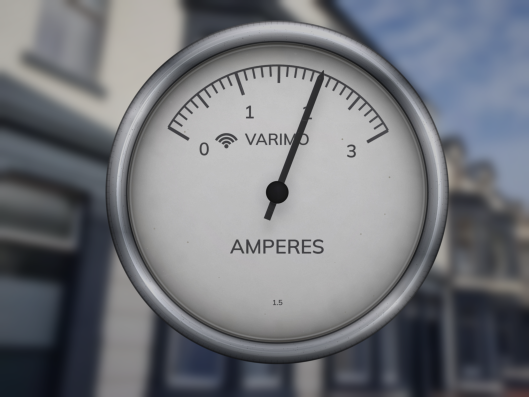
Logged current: 2; A
